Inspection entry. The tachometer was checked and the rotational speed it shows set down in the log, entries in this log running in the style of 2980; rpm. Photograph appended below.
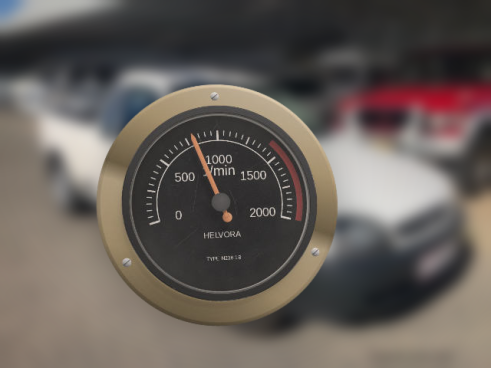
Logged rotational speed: 800; rpm
